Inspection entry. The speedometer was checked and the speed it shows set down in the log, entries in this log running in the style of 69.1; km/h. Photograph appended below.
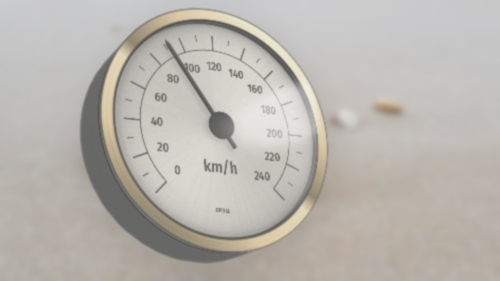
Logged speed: 90; km/h
